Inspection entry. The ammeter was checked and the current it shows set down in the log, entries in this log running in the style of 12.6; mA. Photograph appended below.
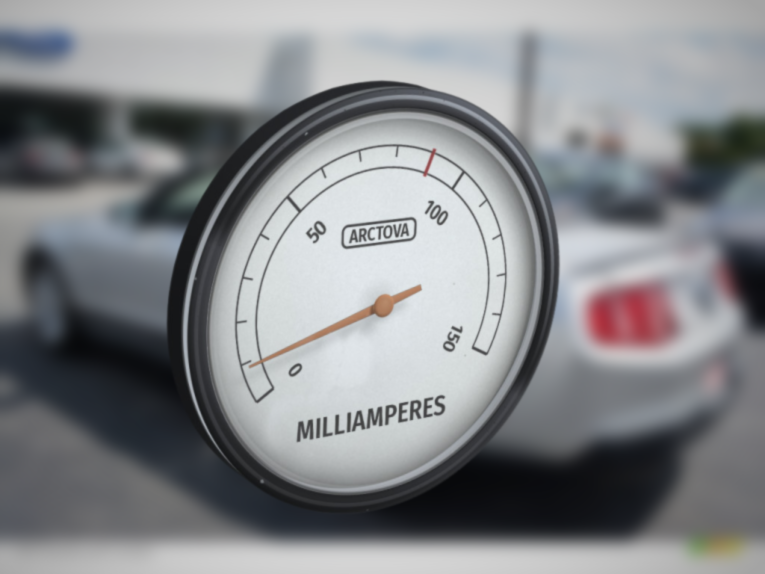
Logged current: 10; mA
